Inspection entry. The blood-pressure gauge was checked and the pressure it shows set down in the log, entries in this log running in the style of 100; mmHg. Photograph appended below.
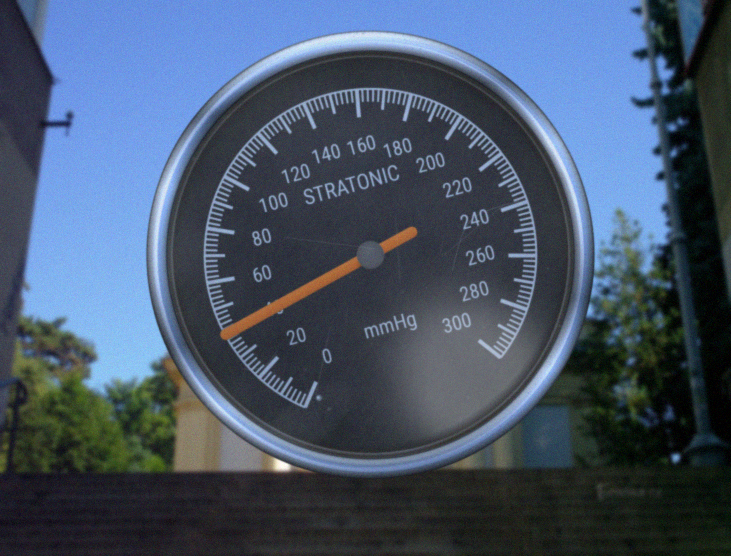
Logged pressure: 40; mmHg
